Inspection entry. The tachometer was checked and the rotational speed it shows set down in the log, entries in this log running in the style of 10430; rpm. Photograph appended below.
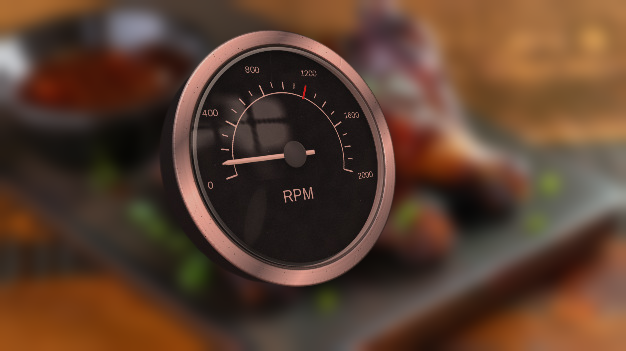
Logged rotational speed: 100; rpm
